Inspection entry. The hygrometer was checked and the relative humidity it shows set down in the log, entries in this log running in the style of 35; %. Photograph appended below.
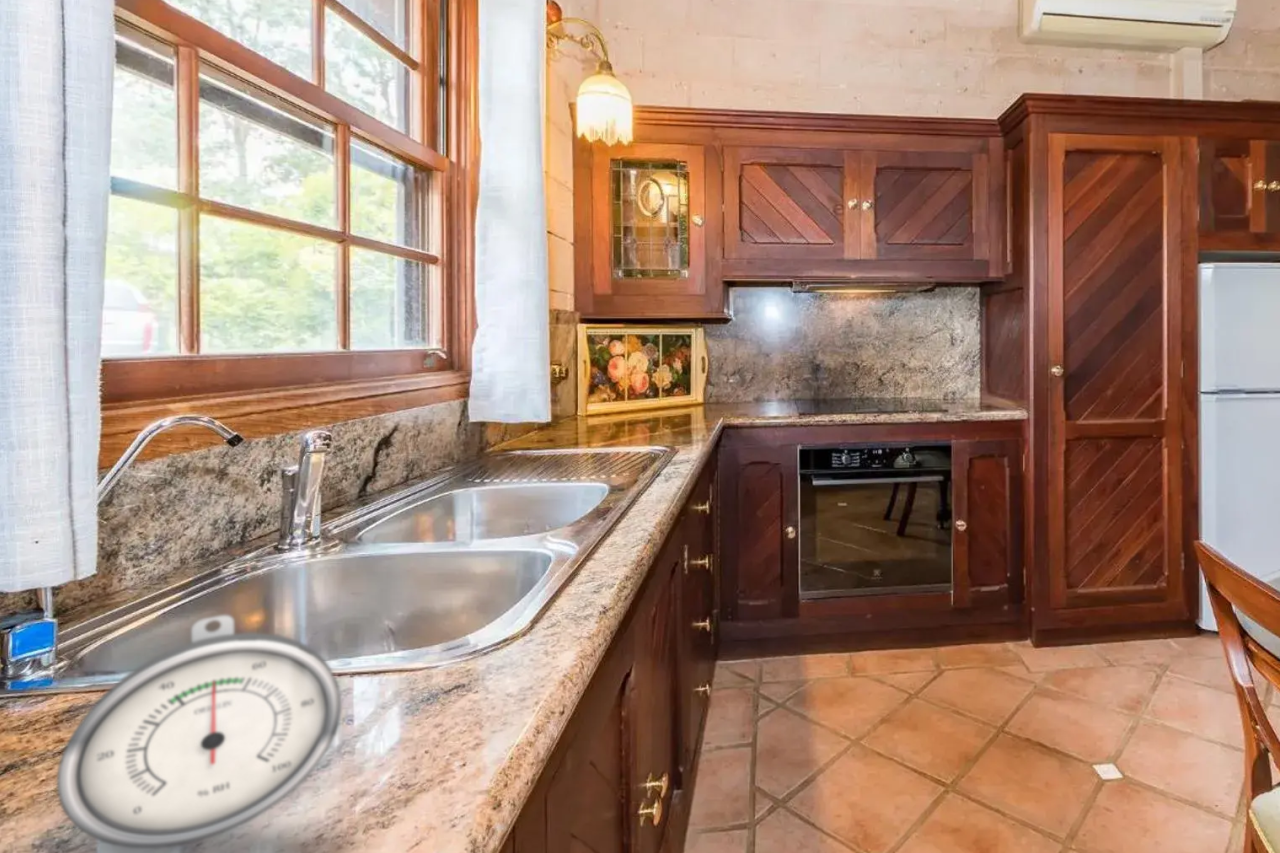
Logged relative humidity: 50; %
